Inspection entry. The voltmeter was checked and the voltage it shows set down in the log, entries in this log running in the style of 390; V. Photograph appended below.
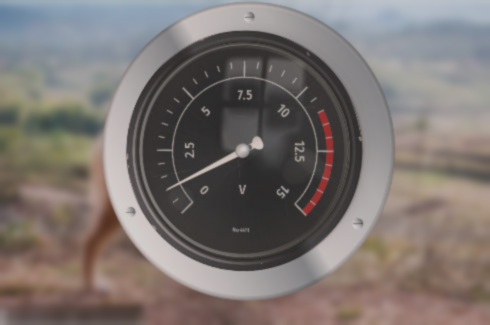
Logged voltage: 1; V
